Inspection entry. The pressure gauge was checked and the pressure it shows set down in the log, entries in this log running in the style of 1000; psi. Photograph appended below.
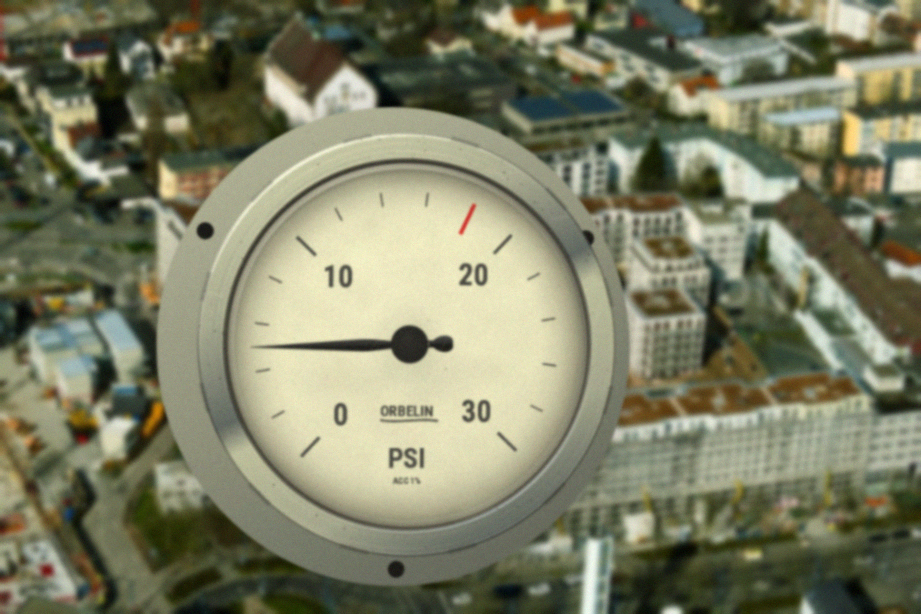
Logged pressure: 5; psi
